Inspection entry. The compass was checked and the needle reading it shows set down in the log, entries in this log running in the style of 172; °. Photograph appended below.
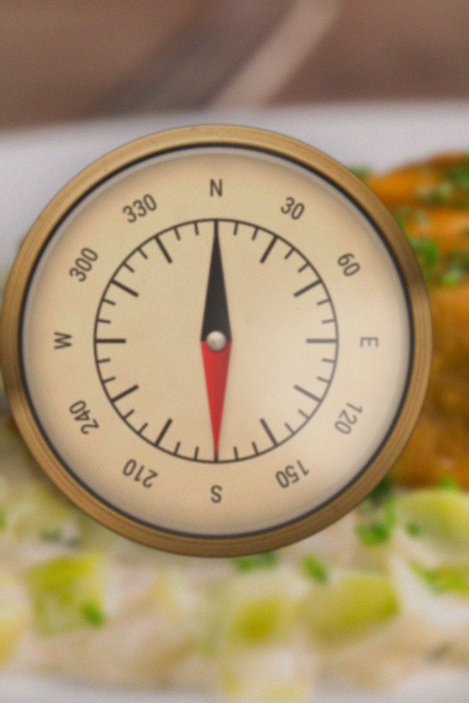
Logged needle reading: 180; °
